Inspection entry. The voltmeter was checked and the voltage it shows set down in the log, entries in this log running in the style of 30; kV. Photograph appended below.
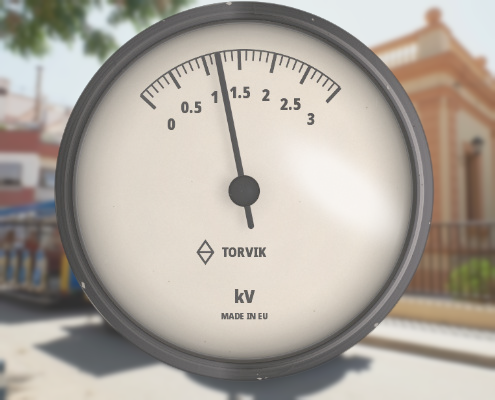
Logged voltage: 1.2; kV
